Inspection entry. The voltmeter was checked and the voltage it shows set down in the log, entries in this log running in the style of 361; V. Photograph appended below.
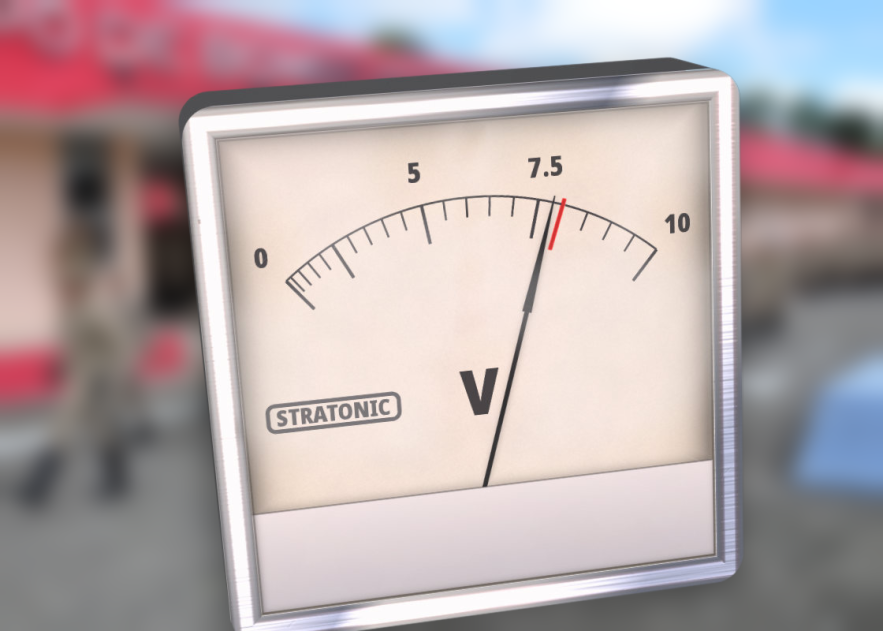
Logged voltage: 7.75; V
